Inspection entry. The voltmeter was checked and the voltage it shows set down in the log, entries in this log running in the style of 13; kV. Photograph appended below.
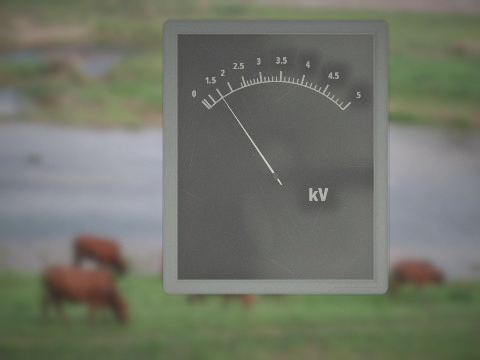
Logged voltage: 1.5; kV
